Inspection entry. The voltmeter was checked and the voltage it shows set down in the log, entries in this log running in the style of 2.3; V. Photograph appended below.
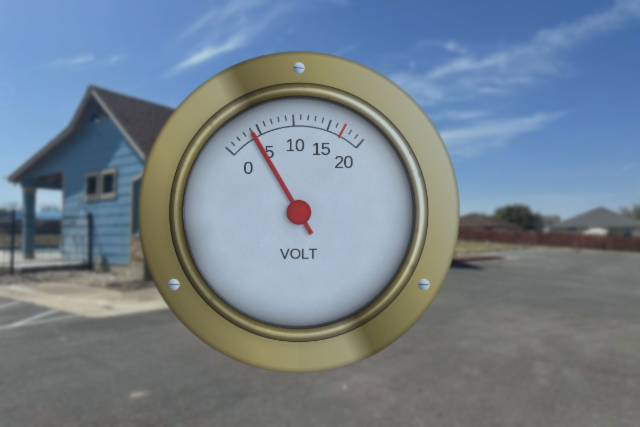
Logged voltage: 4; V
